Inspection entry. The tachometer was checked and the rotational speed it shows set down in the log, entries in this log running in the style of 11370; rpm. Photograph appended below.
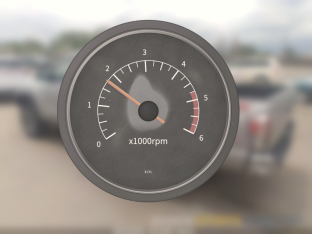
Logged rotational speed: 1750; rpm
